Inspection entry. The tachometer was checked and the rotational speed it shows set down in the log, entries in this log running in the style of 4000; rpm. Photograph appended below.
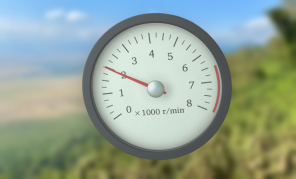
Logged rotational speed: 2000; rpm
